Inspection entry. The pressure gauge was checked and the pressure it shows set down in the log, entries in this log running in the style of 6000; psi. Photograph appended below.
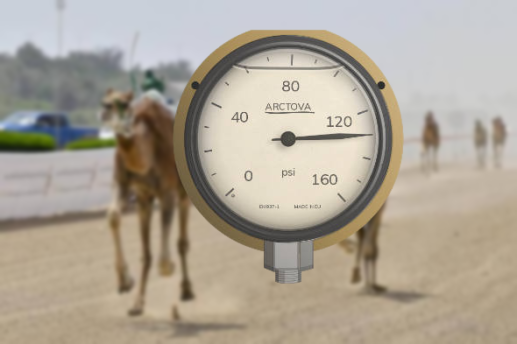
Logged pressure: 130; psi
